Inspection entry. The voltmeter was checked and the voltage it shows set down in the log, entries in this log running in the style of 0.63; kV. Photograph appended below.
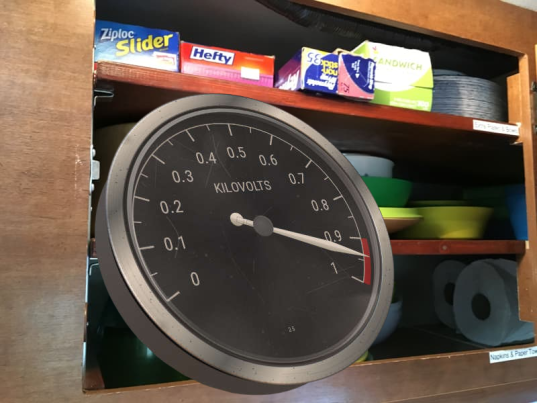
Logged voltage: 0.95; kV
